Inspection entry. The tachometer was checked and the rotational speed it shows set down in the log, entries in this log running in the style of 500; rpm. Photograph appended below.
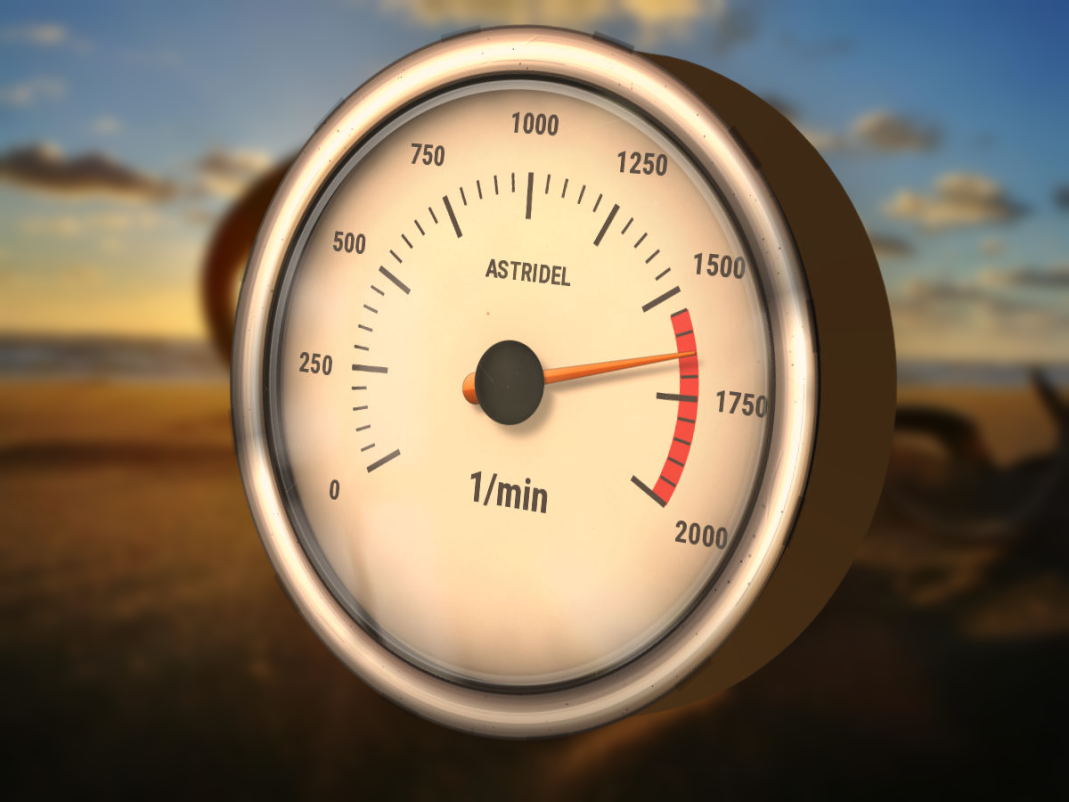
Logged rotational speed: 1650; rpm
